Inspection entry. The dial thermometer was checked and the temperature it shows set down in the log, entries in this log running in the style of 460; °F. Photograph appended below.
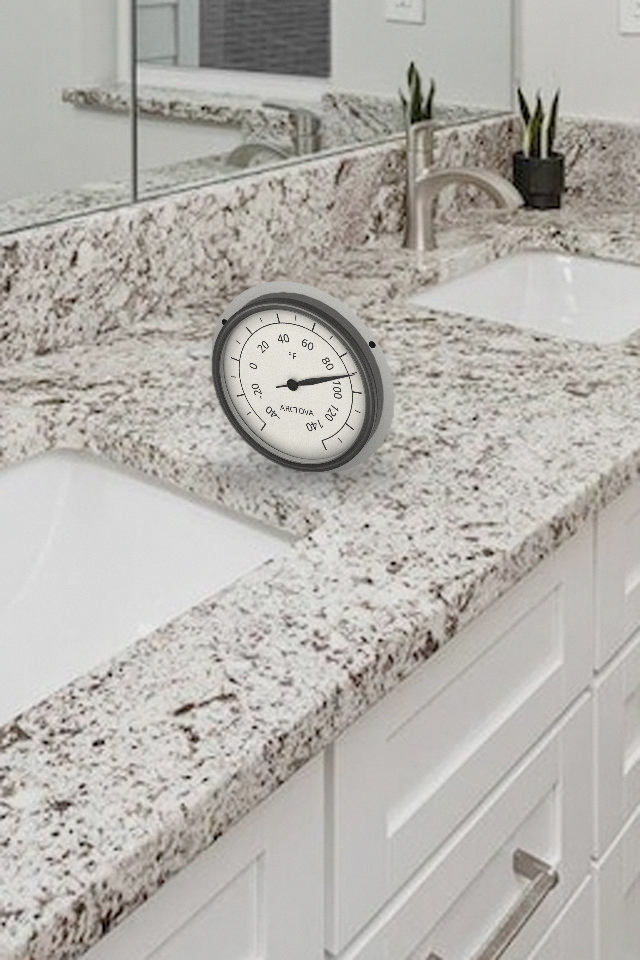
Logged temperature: 90; °F
